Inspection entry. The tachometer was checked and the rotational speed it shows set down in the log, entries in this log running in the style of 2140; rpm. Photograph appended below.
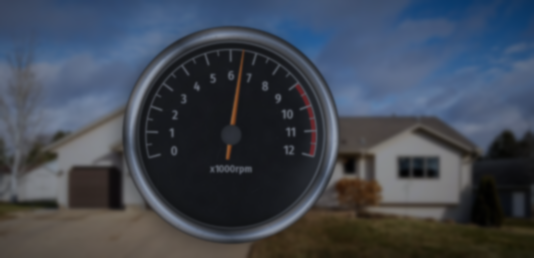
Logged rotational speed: 6500; rpm
